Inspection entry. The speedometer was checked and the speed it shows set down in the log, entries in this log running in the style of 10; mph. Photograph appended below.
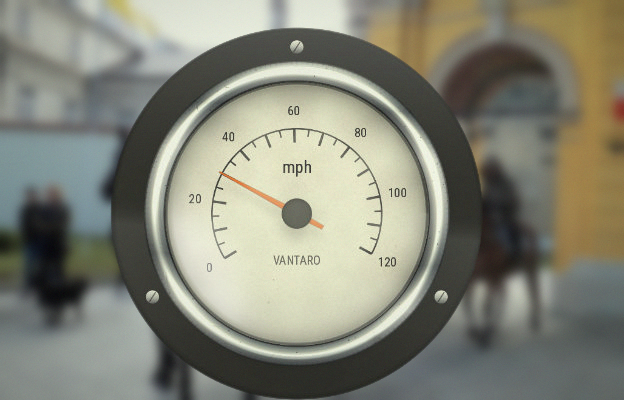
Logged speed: 30; mph
